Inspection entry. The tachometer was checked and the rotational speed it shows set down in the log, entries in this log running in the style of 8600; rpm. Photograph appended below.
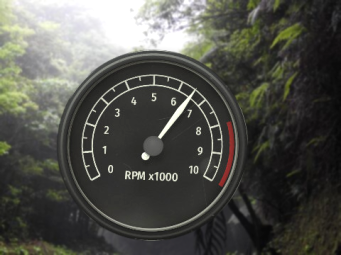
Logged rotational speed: 6500; rpm
